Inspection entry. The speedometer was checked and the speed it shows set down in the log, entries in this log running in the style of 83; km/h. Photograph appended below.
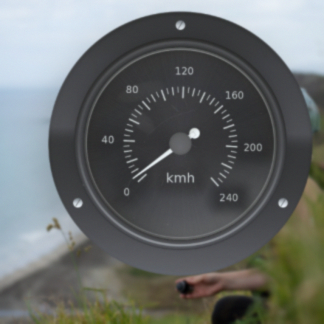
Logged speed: 5; km/h
